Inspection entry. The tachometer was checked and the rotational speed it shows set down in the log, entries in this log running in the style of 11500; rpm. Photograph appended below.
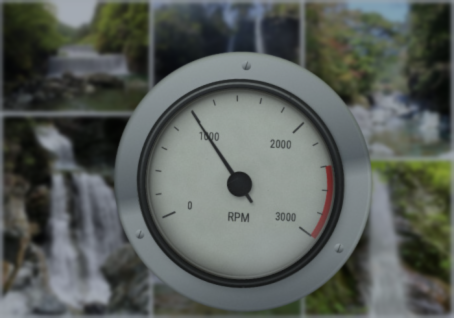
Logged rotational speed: 1000; rpm
